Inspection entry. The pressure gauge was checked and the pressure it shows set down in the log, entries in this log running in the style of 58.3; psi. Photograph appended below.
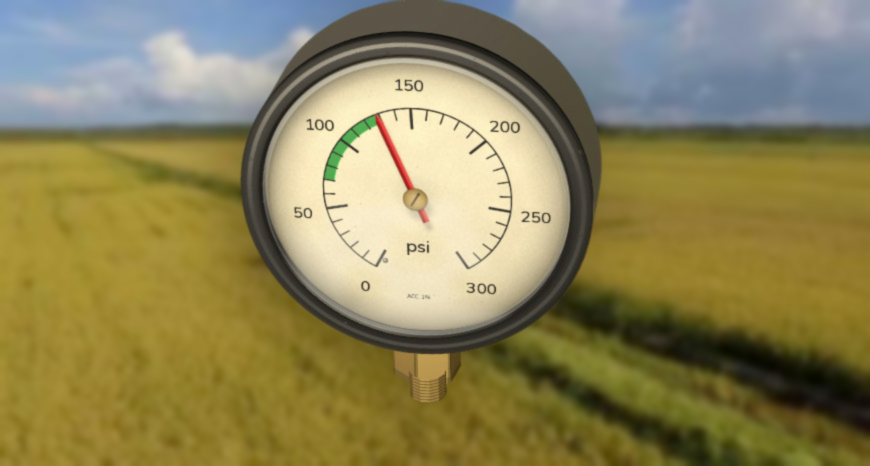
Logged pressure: 130; psi
